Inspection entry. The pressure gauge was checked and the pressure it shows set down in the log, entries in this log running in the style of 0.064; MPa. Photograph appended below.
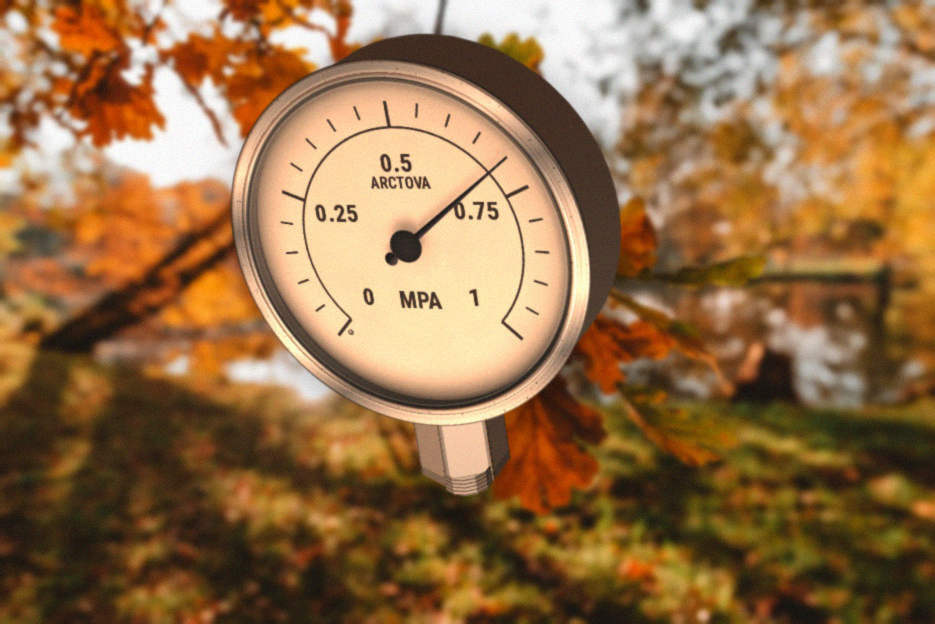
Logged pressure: 0.7; MPa
